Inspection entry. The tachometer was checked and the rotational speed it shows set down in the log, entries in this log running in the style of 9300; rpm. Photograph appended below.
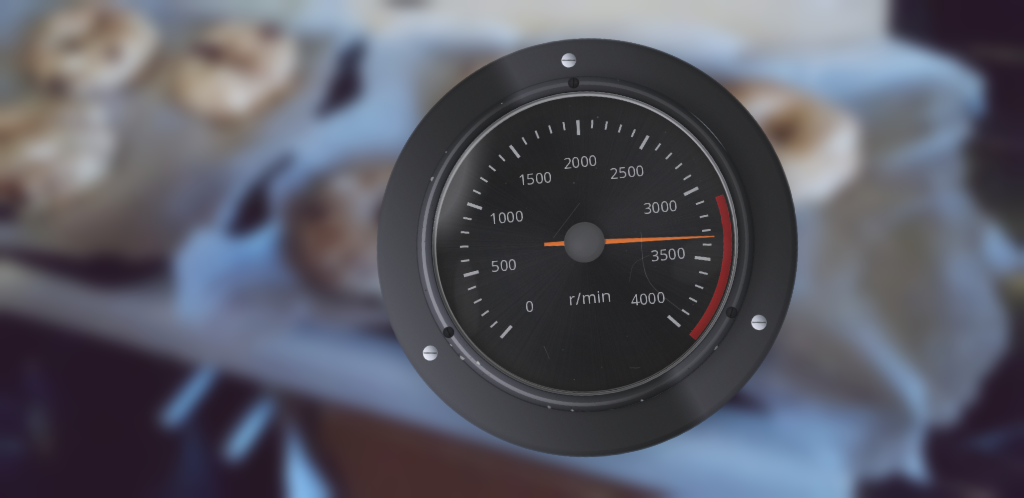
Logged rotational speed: 3350; rpm
